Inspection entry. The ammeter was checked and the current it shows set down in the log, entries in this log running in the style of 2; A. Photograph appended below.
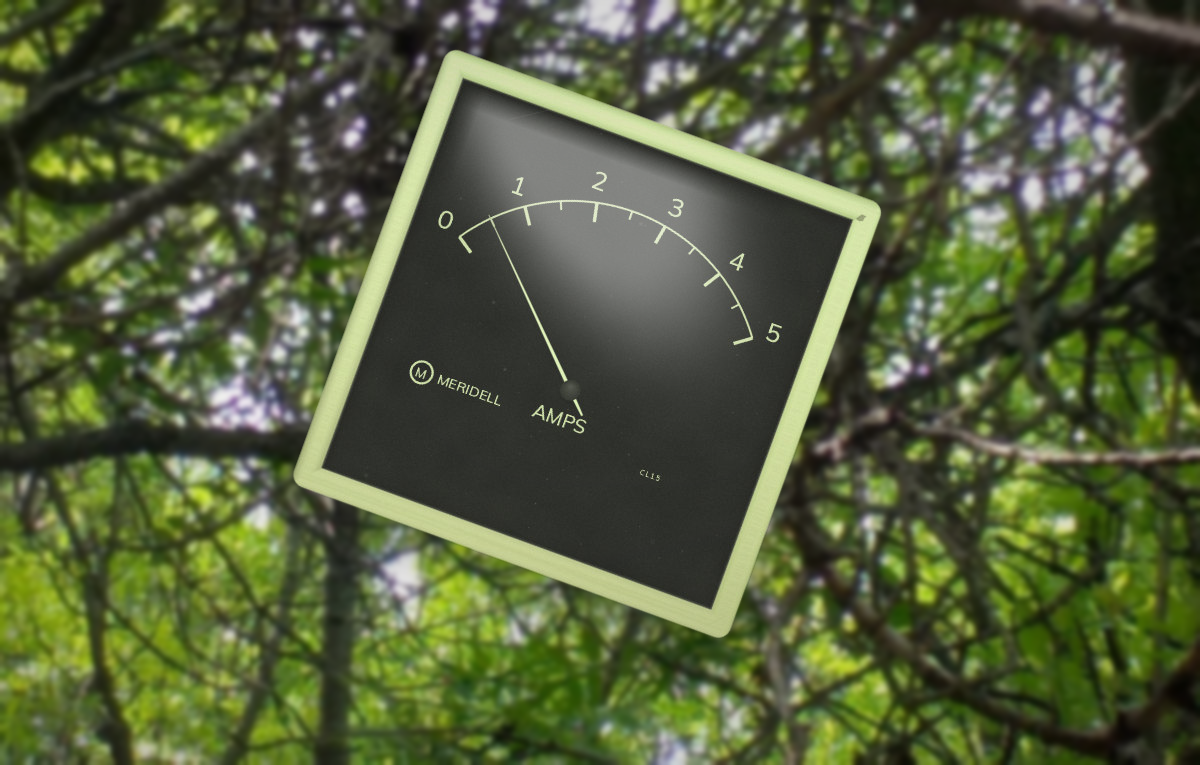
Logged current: 0.5; A
